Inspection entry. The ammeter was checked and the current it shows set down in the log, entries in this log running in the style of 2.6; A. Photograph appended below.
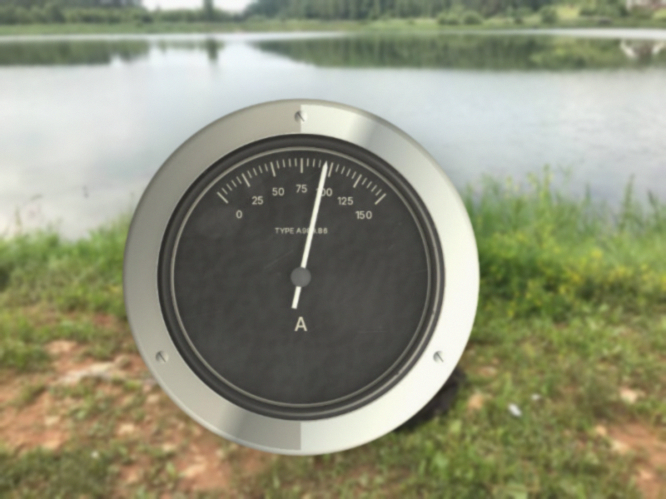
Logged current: 95; A
